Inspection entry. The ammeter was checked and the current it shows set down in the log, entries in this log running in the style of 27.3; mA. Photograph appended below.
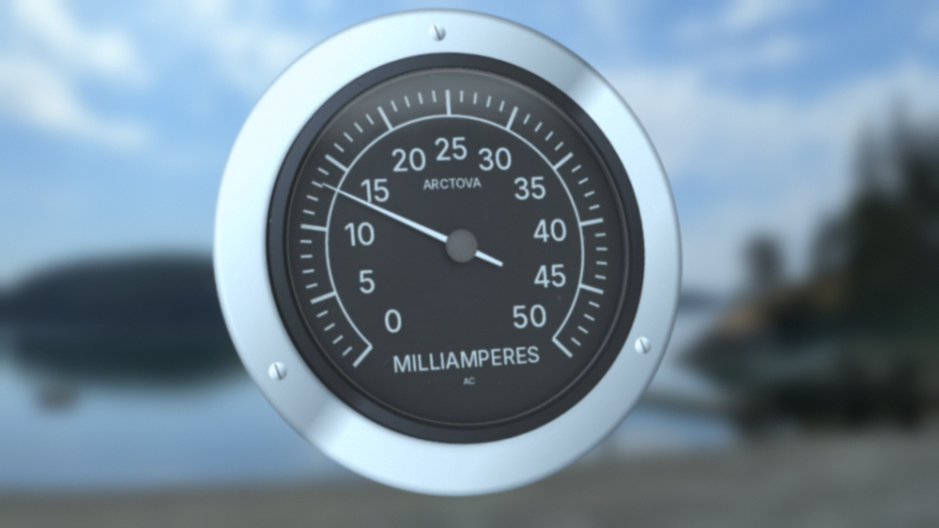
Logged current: 13; mA
